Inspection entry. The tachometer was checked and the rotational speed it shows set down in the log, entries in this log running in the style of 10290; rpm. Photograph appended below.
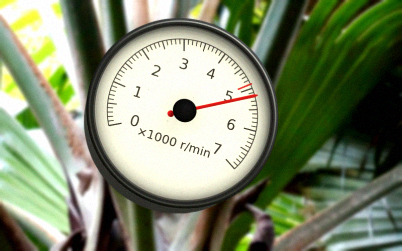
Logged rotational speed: 5200; rpm
